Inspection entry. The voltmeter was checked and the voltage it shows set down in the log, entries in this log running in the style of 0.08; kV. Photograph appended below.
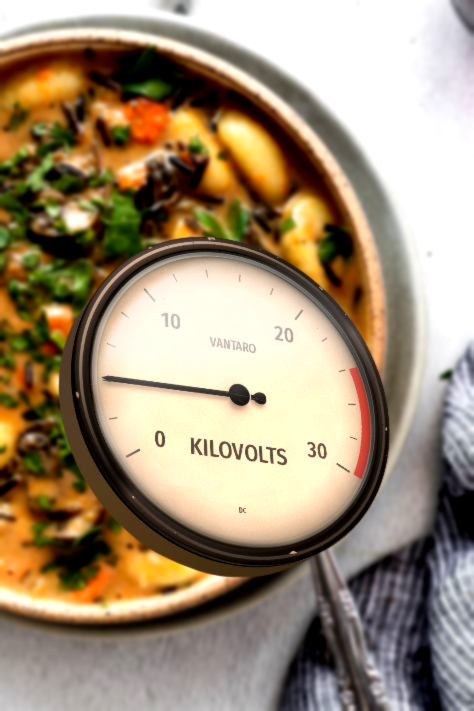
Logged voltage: 4; kV
